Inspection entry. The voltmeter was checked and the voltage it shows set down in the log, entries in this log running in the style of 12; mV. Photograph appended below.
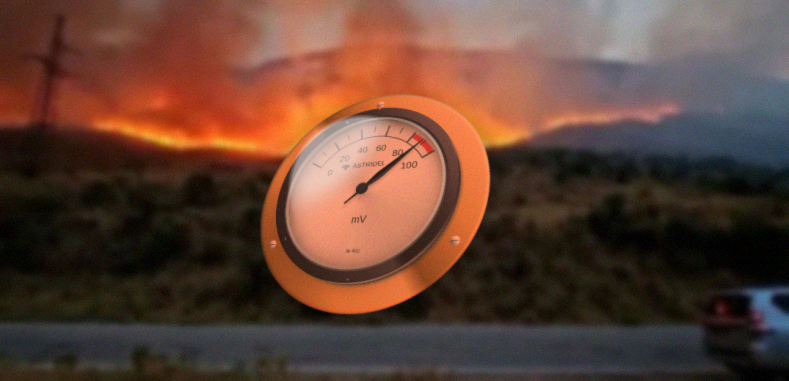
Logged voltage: 90; mV
